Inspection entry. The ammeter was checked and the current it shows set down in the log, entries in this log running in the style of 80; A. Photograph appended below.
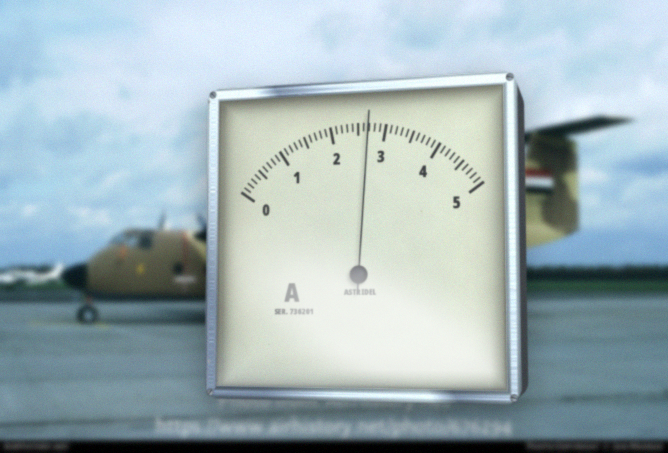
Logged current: 2.7; A
